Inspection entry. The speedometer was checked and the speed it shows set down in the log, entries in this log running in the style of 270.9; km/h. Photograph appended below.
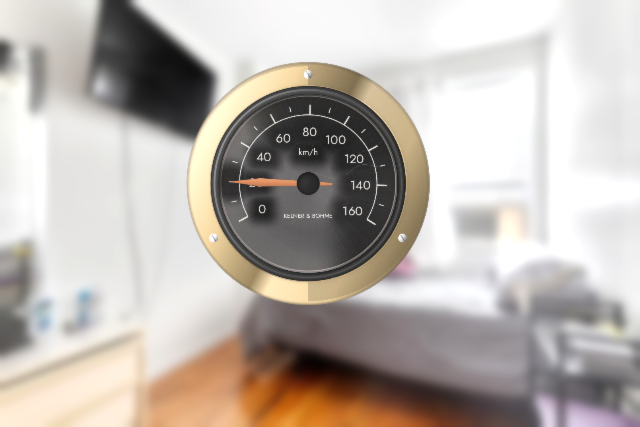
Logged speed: 20; km/h
